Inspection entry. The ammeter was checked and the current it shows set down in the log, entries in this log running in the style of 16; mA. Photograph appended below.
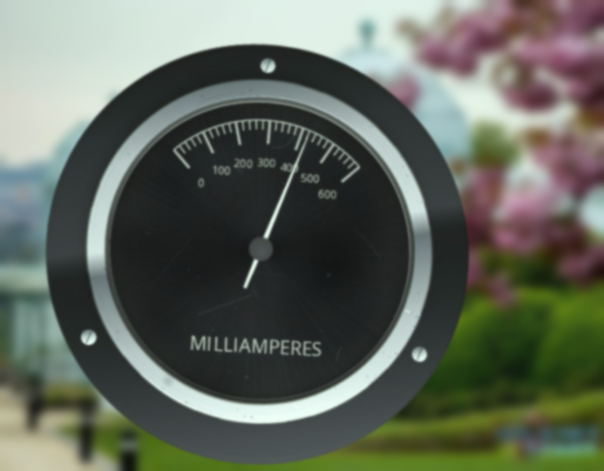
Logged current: 420; mA
